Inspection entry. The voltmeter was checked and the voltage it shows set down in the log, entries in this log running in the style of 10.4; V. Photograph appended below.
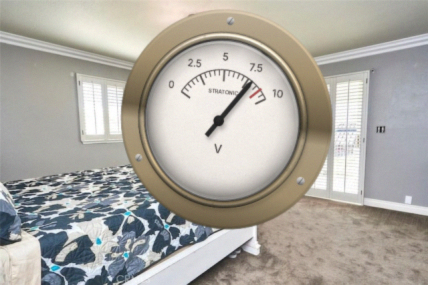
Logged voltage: 8; V
